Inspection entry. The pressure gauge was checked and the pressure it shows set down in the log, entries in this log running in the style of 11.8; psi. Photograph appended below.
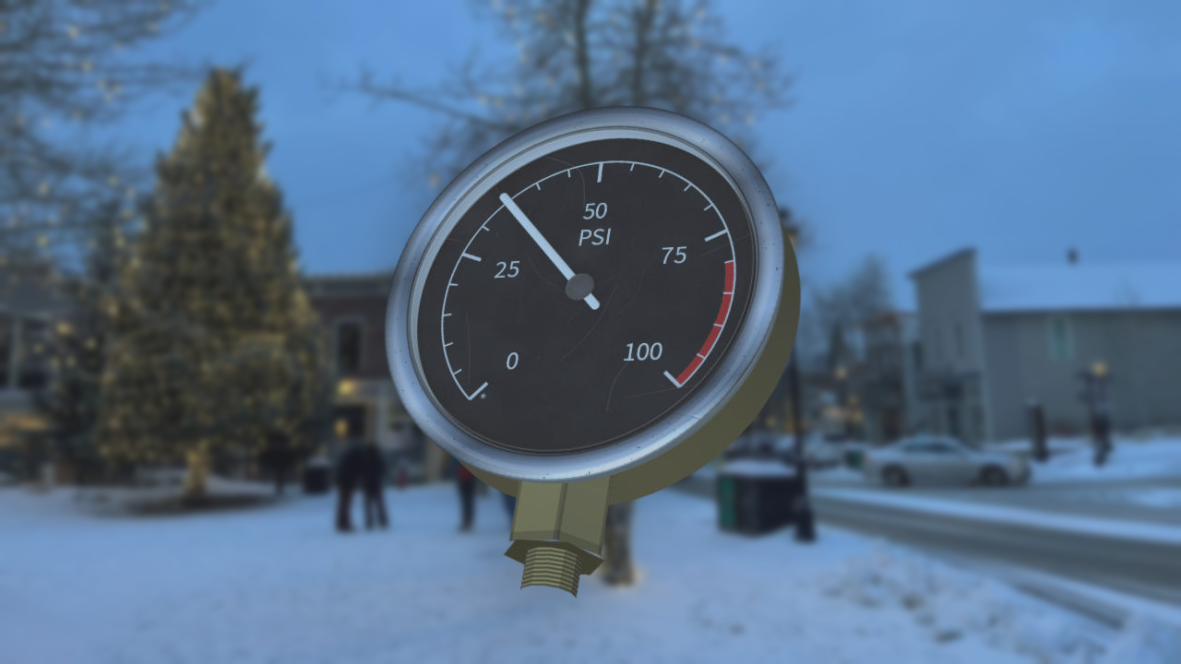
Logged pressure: 35; psi
